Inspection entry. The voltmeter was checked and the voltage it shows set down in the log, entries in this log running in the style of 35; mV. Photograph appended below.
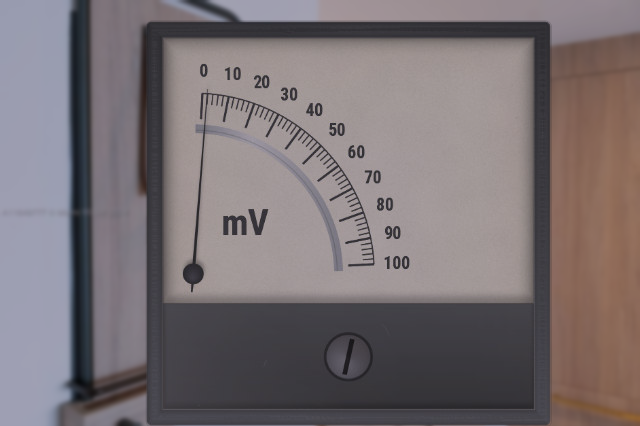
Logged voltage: 2; mV
